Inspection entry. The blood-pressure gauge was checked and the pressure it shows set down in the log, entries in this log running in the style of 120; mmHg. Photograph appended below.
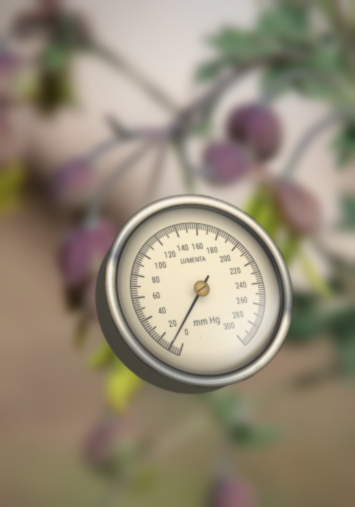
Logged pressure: 10; mmHg
